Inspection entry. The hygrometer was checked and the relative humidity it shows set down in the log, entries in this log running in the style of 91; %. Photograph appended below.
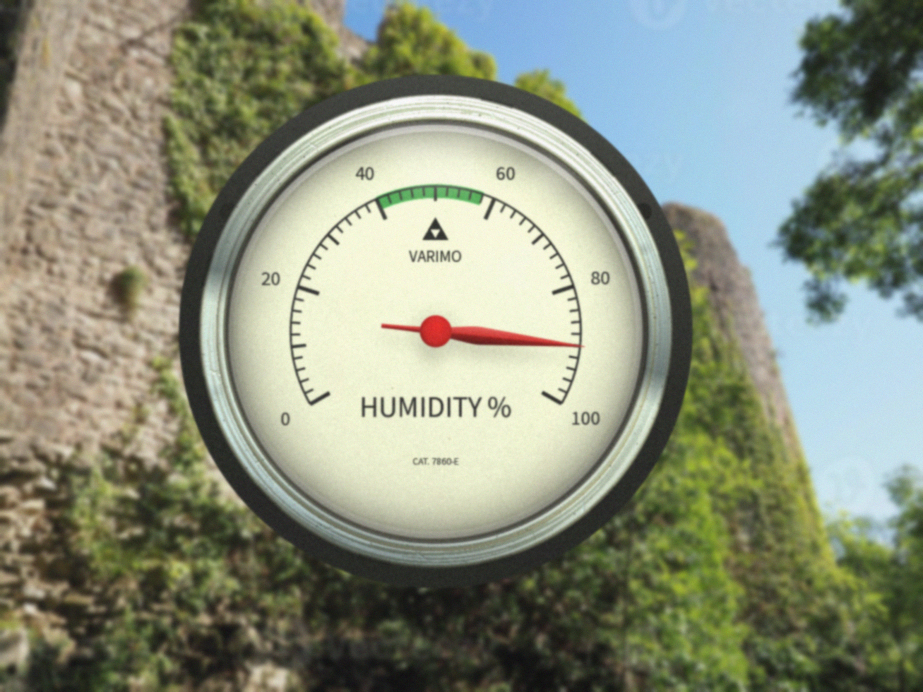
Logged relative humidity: 90; %
